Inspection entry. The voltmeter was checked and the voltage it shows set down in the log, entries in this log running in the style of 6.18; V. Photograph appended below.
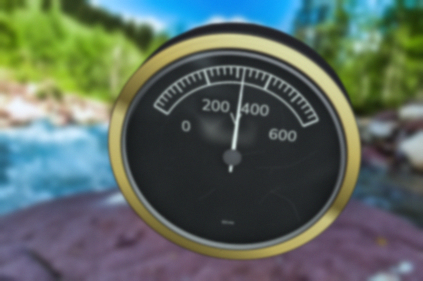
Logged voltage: 320; V
